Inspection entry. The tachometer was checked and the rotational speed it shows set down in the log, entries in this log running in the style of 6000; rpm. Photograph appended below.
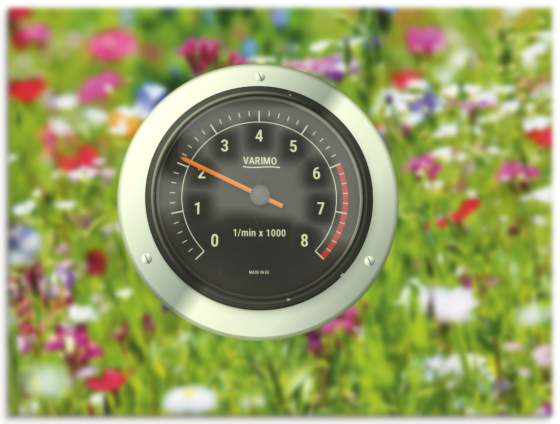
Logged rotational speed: 2100; rpm
